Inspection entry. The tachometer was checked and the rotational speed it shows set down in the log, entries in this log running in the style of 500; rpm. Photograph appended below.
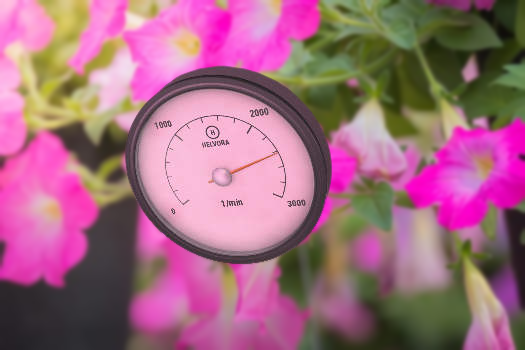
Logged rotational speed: 2400; rpm
